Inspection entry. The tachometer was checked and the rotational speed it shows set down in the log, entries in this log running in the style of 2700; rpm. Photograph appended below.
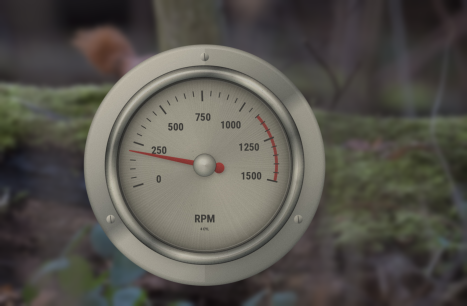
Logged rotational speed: 200; rpm
